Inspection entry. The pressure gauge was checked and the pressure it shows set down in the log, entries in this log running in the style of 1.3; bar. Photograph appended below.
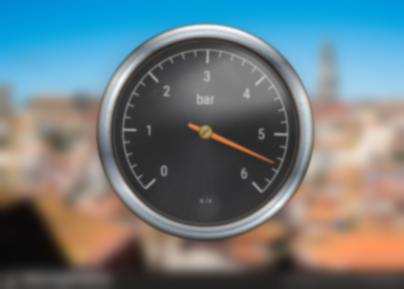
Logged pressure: 5.5; bar
